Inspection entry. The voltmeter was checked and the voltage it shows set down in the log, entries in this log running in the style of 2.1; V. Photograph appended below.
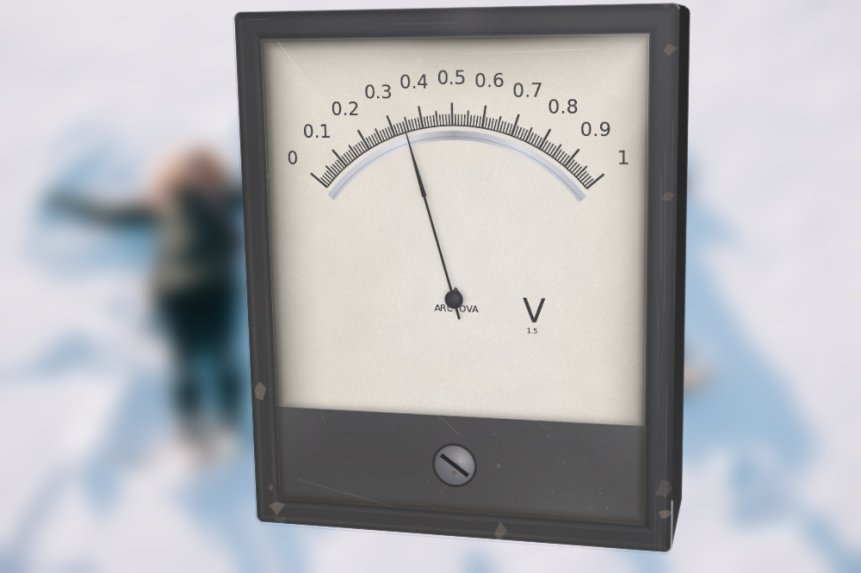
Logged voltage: 0.35; V
